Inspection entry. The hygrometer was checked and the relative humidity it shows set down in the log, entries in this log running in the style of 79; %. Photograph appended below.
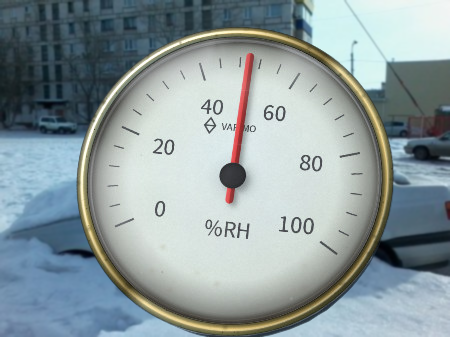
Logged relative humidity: 50; %
